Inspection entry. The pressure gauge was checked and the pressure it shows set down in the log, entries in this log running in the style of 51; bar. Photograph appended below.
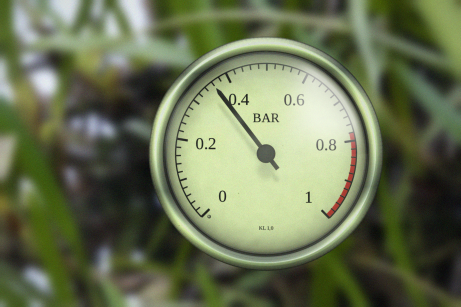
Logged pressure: 0.36; bar
